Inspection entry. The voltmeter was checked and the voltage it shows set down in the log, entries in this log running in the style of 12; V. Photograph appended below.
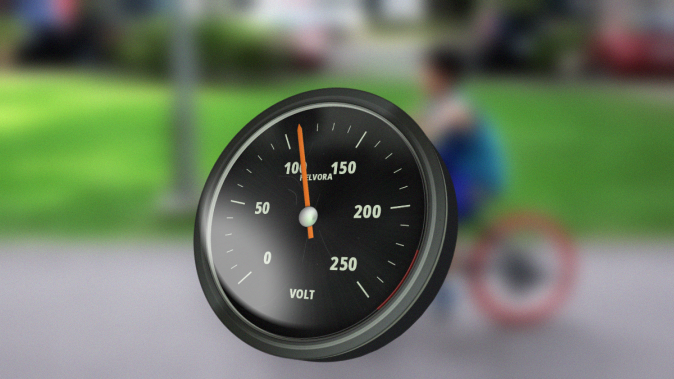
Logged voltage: 110; V
